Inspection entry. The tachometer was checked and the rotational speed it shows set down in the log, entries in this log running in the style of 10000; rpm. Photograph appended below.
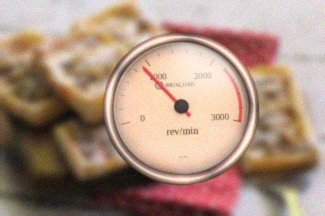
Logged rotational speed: 900; rpm
